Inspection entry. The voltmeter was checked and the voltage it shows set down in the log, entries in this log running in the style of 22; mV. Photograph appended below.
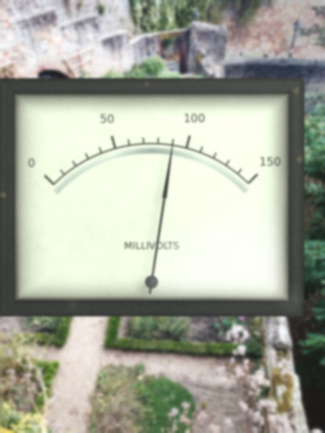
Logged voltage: 90; mV
